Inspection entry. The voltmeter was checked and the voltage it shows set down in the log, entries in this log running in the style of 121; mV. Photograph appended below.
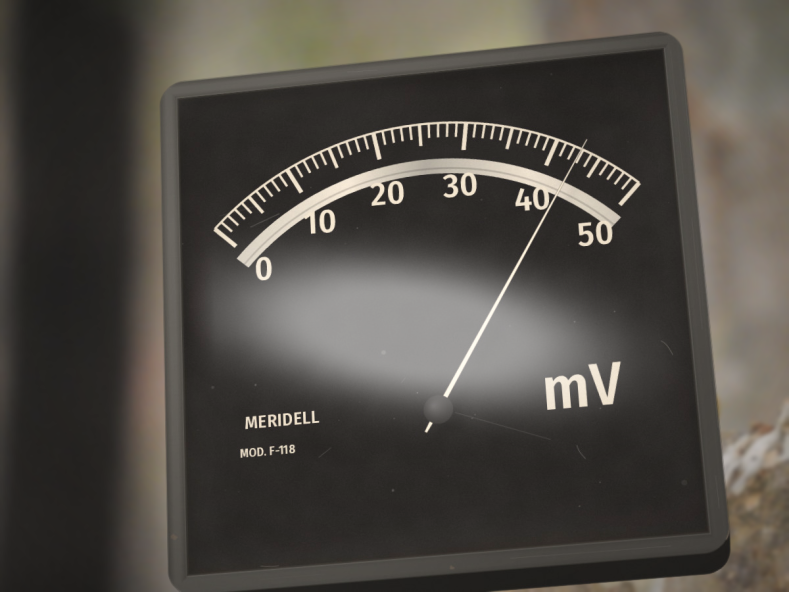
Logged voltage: 43; mV
